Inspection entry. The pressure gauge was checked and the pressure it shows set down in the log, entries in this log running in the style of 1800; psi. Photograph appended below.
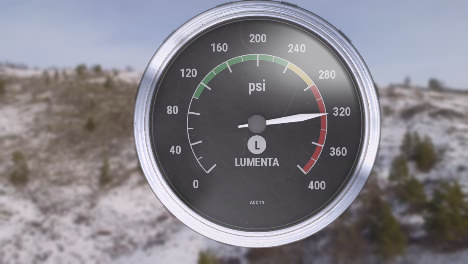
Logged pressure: 320; psi
